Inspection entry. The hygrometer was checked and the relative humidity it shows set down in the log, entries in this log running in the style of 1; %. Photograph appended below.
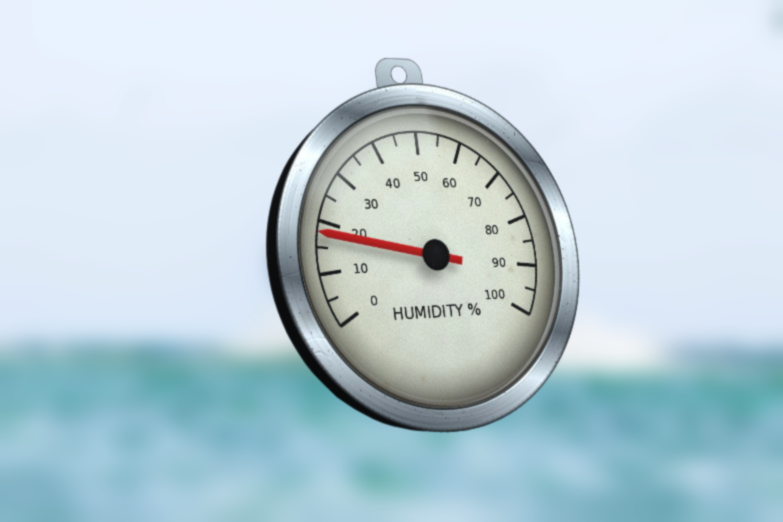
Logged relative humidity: 17.5; %
